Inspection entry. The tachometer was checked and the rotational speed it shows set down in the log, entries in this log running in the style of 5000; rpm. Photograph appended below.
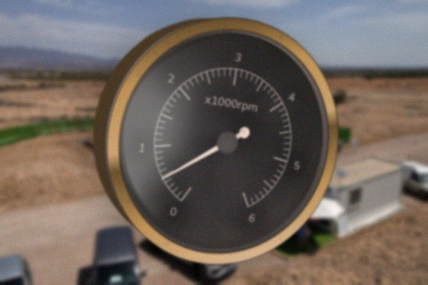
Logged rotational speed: 500; rpm
